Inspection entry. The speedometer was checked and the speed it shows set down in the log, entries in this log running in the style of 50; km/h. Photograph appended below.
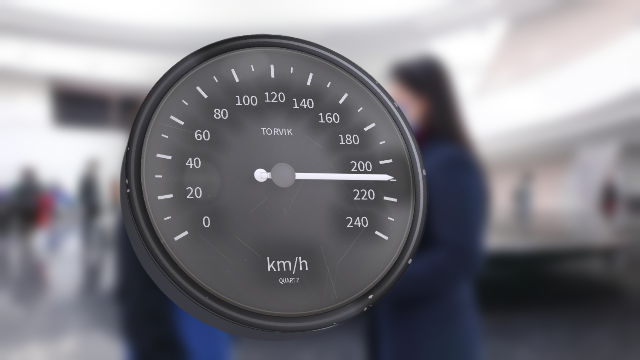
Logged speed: 210; km/h
